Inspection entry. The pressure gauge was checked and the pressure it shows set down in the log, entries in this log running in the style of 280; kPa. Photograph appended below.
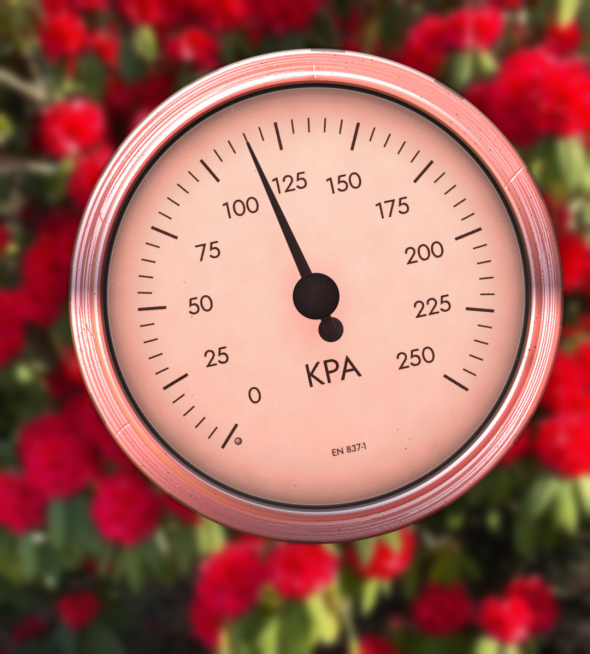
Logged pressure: 115; kPa
